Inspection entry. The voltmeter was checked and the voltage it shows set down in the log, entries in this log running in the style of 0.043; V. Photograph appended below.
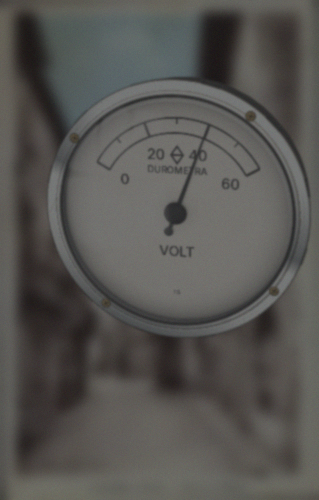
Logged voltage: 40; V
